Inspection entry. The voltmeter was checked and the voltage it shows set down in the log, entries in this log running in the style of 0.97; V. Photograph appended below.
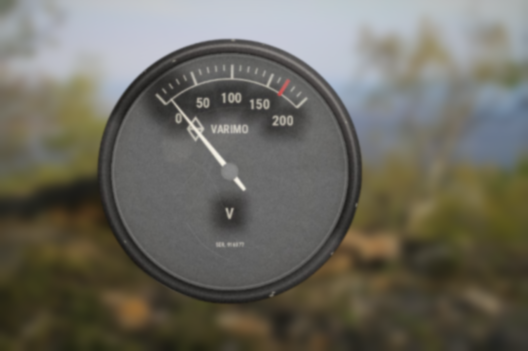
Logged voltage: 10; V
